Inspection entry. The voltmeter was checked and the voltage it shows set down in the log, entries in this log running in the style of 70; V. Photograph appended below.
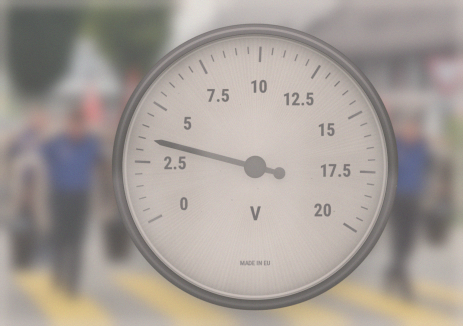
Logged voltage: 3.5; V
